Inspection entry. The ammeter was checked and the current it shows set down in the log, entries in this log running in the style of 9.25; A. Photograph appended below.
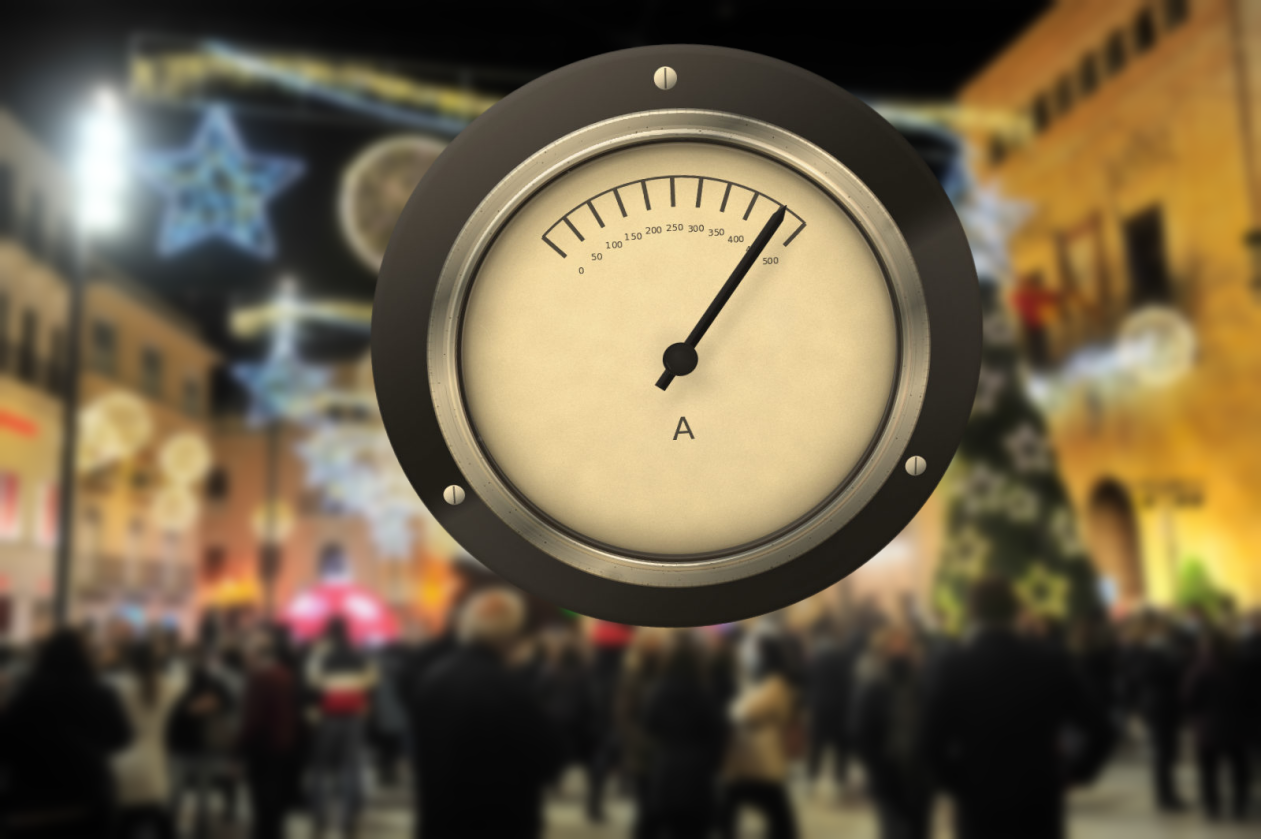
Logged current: 450; A
